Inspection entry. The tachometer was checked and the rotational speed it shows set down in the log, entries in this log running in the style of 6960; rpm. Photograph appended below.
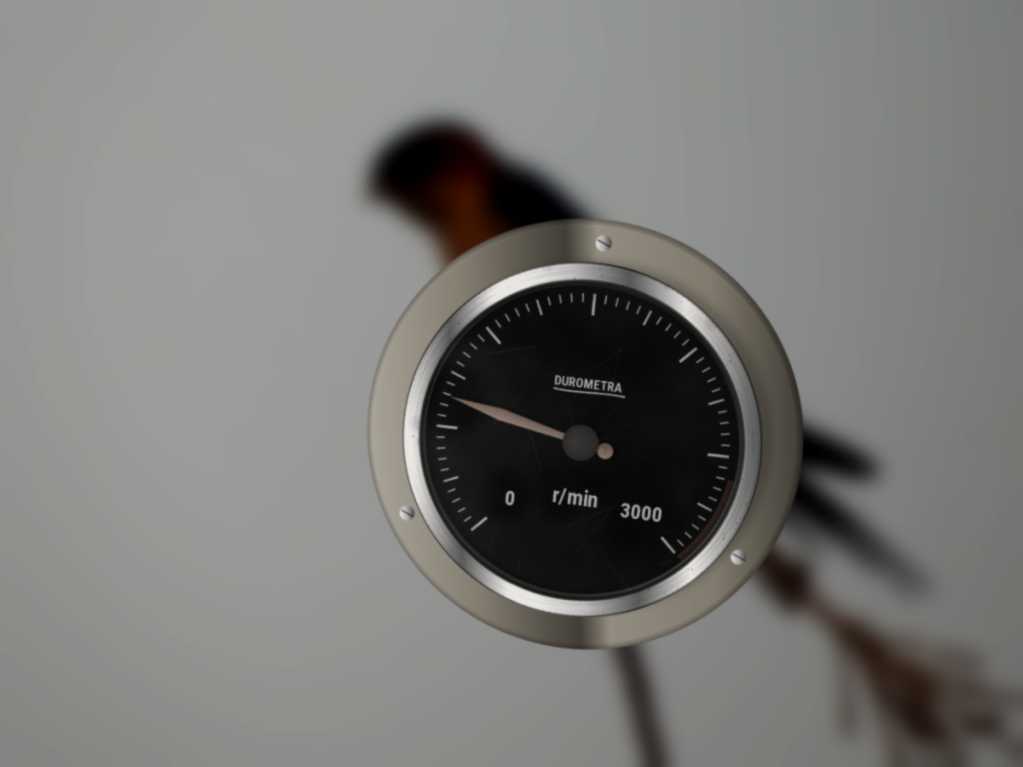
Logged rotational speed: 650; rpm
